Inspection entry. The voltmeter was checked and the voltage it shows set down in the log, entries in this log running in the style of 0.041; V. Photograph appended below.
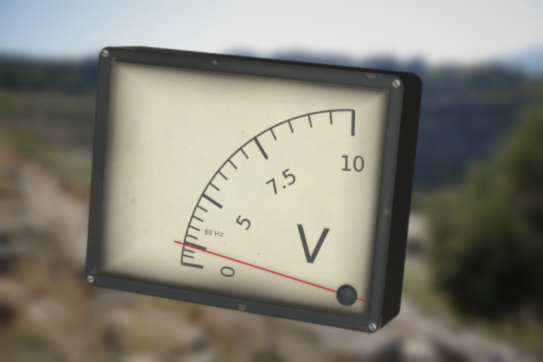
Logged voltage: 2.5; V
